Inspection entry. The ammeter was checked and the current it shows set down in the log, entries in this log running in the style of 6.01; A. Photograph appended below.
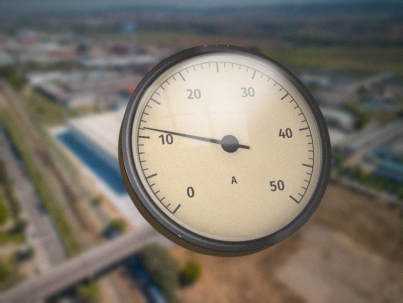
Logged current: 11; A
